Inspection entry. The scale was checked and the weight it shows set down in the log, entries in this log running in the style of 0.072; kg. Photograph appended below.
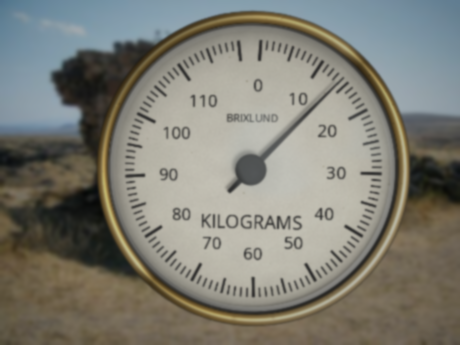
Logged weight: 14; kg
